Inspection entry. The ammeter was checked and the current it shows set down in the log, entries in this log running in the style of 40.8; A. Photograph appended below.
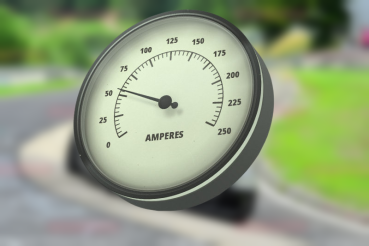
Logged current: 55; A
